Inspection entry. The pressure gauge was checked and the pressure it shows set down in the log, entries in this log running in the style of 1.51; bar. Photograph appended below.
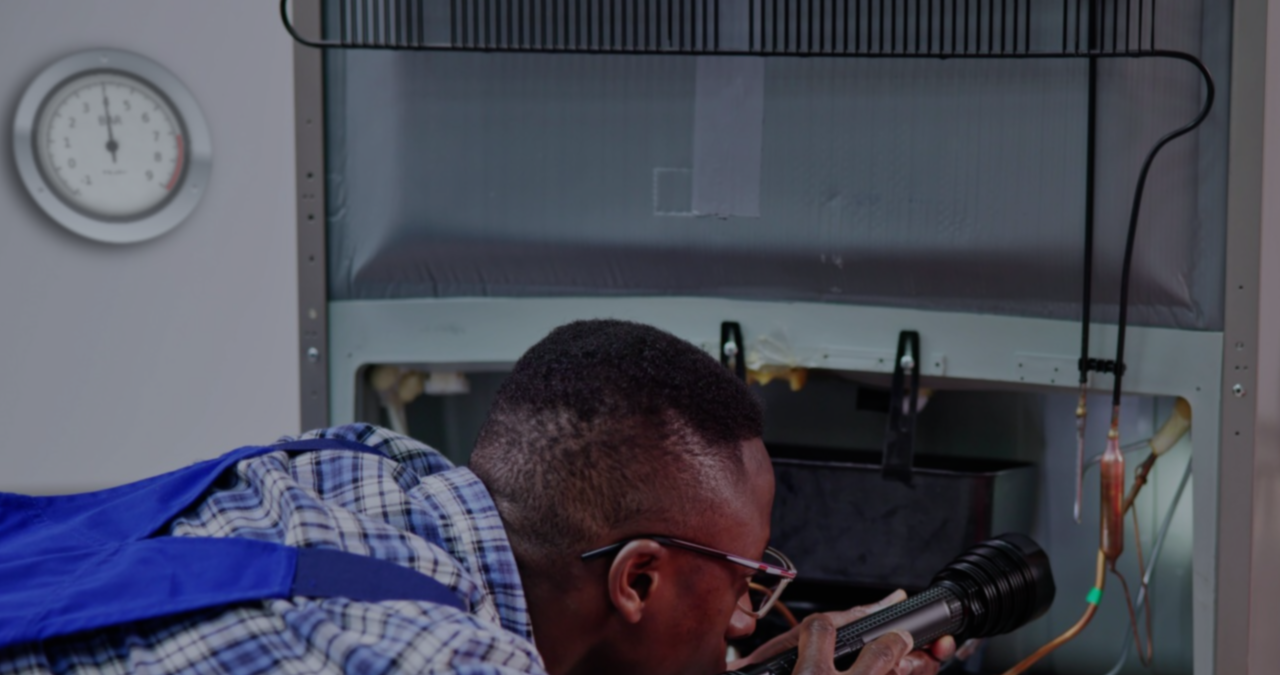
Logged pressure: 4; bar
